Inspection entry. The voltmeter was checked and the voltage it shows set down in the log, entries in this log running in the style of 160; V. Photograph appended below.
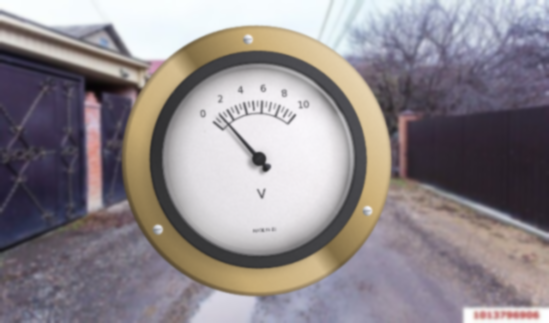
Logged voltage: 1; V
